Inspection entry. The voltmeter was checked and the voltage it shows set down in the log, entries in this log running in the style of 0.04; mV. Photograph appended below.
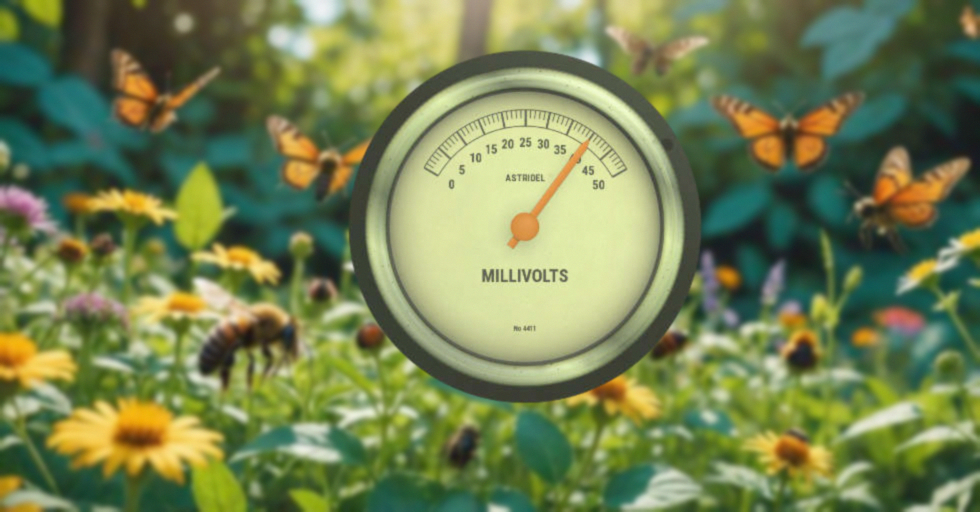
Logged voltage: 40; mV
